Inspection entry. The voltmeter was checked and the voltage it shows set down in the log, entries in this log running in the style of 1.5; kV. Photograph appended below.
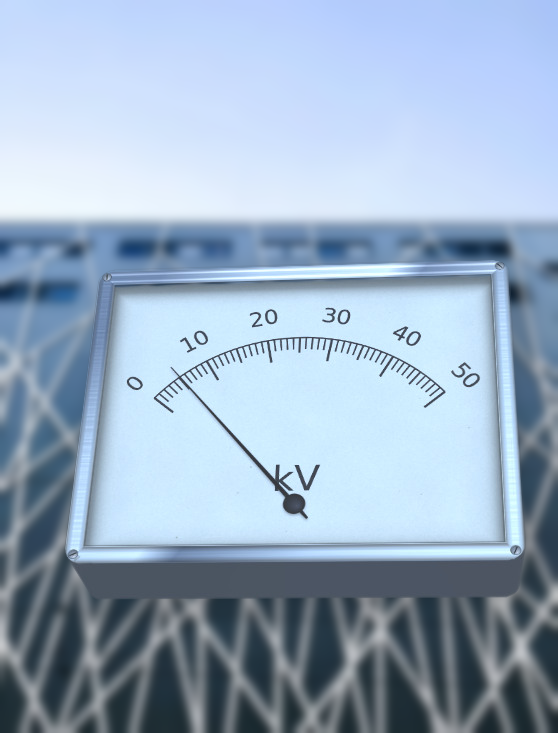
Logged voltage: 5; kV
